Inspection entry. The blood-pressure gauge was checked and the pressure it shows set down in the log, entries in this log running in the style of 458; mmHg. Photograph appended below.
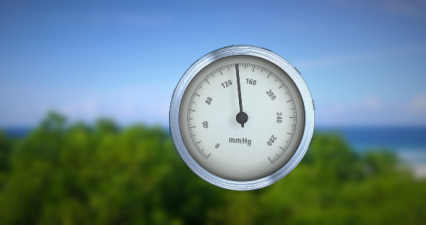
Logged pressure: 140; mmHg
